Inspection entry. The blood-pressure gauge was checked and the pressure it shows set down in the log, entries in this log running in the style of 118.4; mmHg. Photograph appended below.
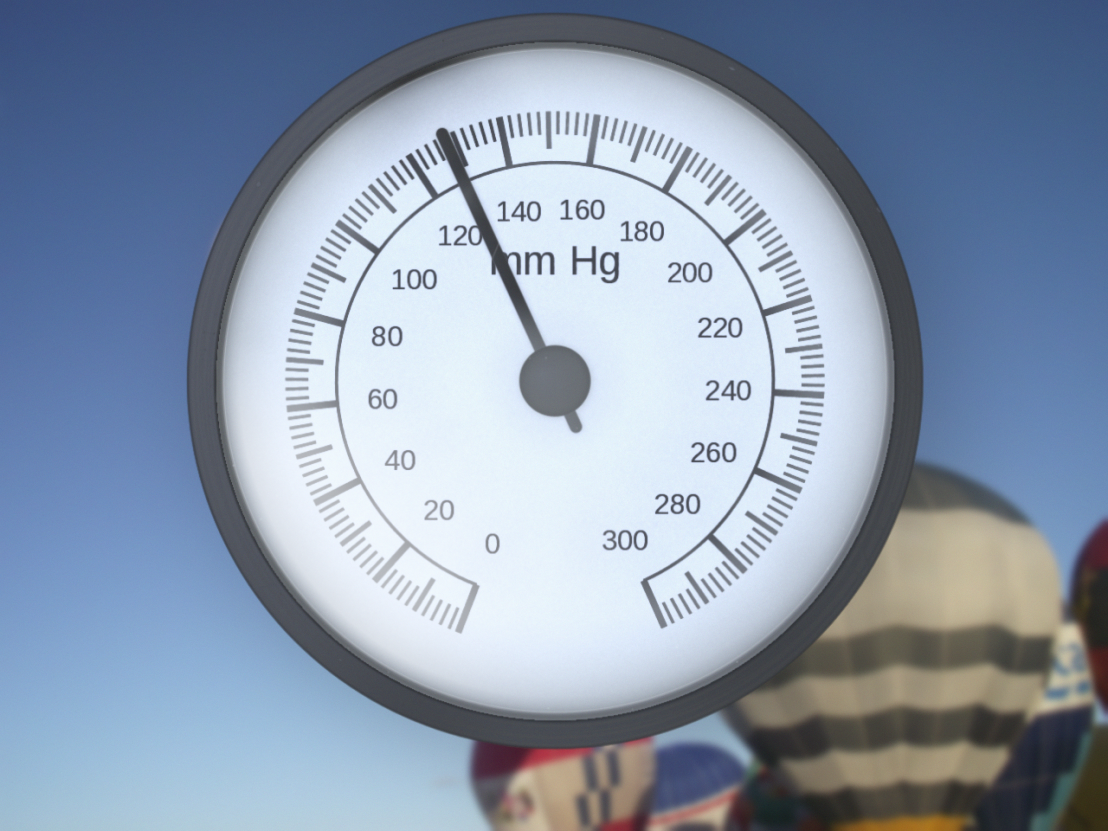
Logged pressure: 128; mmHg
